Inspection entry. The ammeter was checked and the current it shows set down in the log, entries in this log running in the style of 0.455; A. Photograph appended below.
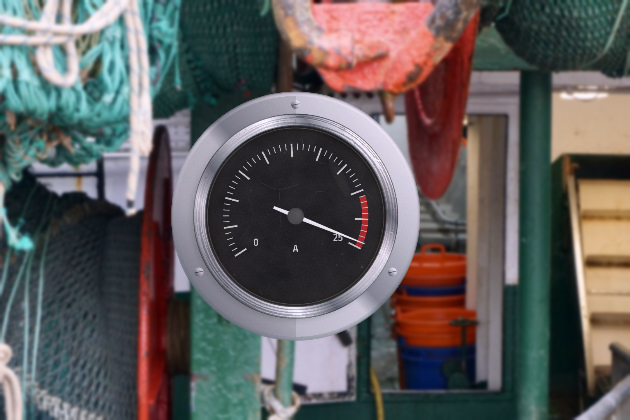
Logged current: 24.5; A
